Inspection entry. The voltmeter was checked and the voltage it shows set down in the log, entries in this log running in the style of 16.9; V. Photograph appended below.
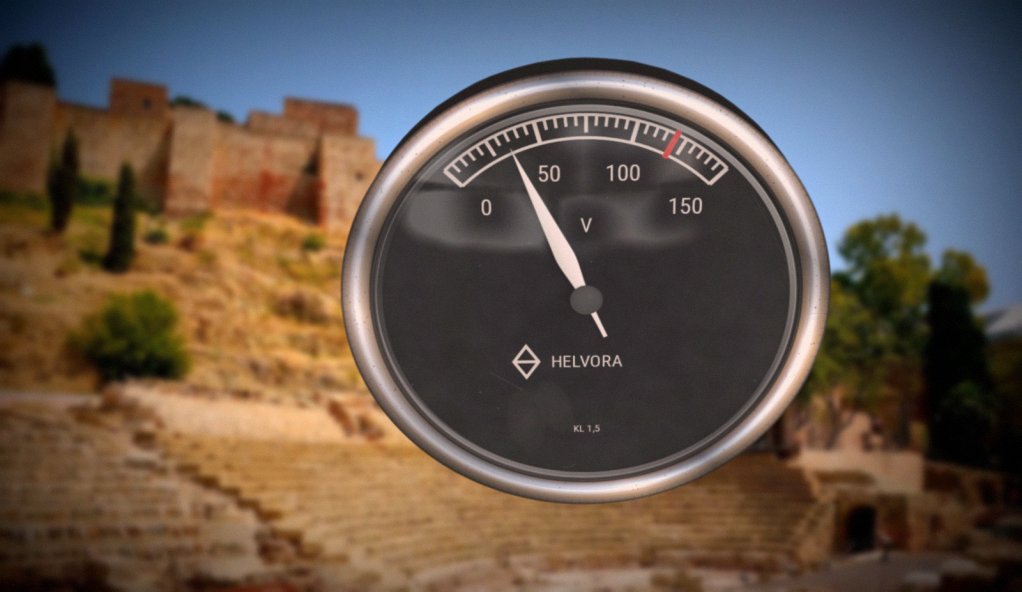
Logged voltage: 35; V
